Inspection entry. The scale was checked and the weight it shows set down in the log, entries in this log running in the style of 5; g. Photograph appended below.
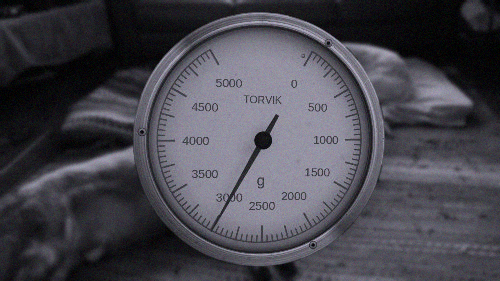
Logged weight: 3000; g
